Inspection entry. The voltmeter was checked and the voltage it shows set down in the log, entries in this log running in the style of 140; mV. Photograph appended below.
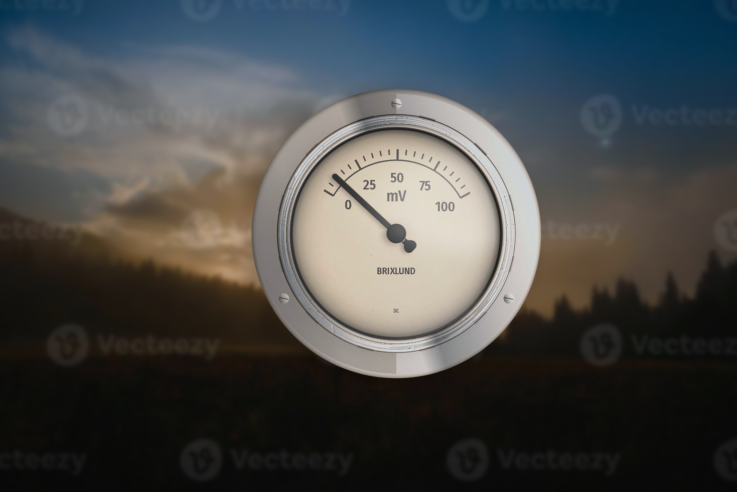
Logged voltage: 10; mV
